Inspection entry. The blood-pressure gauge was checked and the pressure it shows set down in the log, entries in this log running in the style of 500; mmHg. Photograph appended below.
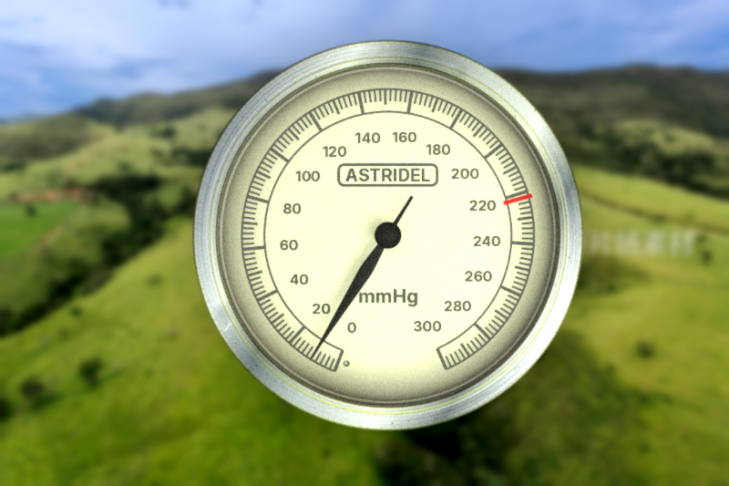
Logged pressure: 10; mmHg
